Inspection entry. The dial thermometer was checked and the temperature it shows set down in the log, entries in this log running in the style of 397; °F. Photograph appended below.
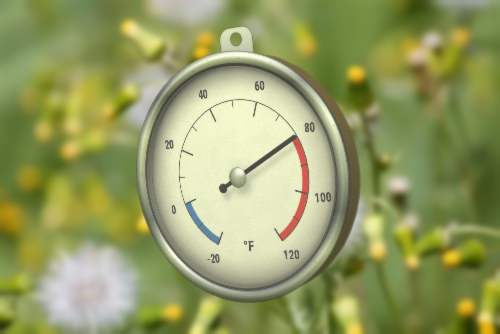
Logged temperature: 80; °F
